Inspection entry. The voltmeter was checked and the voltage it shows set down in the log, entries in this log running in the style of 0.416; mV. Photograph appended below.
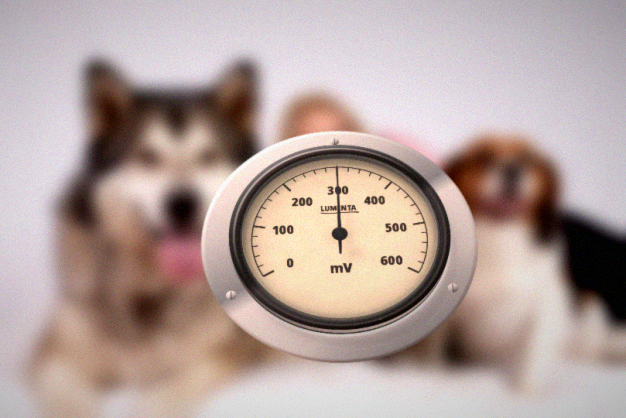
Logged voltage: 300; mV
